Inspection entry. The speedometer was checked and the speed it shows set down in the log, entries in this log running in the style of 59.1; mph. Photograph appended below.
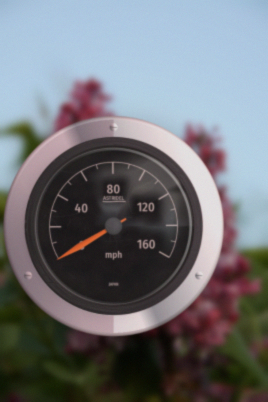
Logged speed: 0; mph
